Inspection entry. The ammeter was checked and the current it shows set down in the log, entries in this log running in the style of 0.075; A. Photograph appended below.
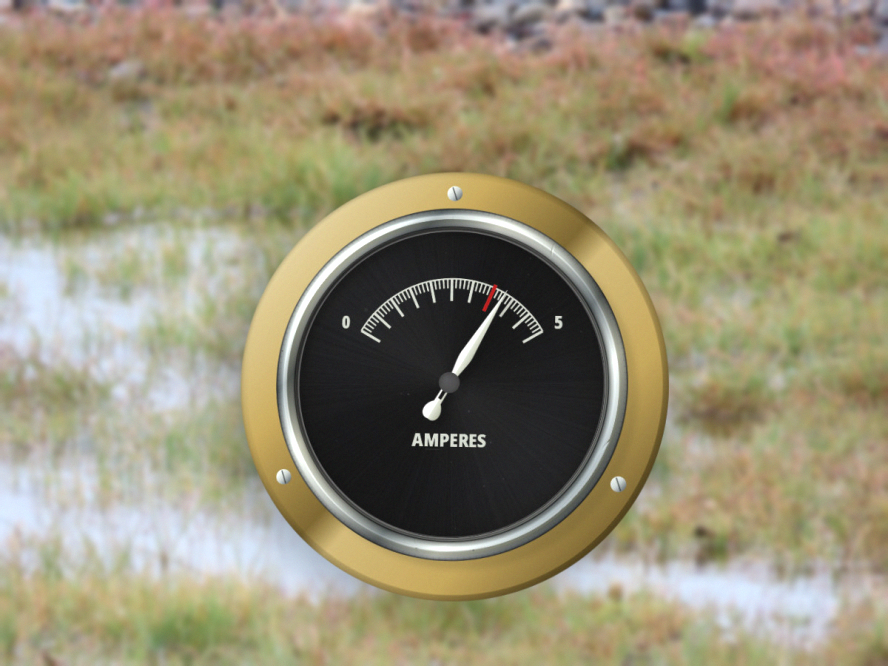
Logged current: 3.8; A
